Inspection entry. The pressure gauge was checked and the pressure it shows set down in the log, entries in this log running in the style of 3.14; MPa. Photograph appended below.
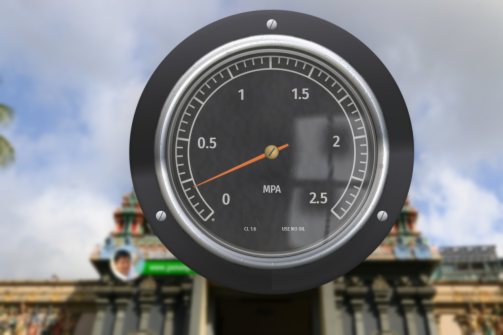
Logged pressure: 0.2; MPa
